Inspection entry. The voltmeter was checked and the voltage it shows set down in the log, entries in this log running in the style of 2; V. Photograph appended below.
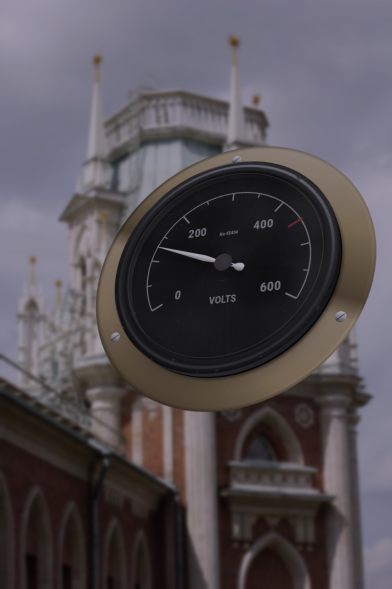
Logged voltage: 125; V
